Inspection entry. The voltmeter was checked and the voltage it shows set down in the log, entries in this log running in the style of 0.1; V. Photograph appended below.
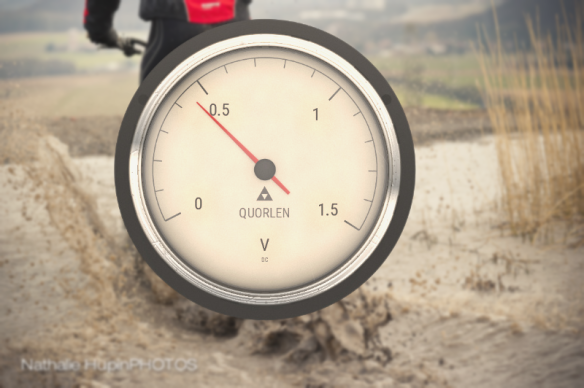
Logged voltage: 0.45; V
